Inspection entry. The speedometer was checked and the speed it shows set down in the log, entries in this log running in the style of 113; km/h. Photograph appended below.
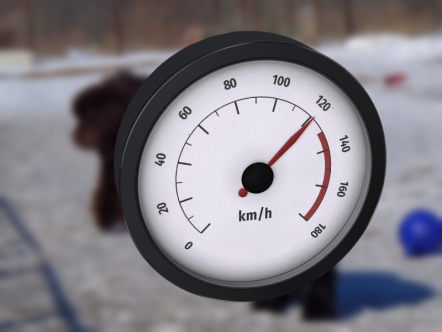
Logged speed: 120; km/h
